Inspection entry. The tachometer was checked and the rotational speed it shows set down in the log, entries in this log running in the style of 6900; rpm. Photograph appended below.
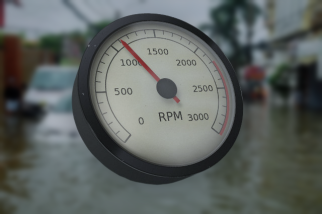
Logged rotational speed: 1100; rpm
